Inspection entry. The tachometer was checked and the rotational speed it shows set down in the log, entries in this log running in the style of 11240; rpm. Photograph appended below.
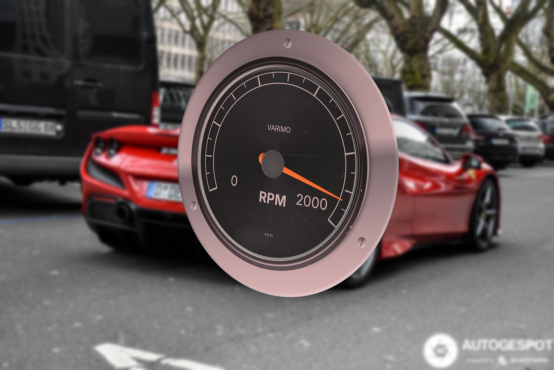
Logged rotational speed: 1850; rpm
